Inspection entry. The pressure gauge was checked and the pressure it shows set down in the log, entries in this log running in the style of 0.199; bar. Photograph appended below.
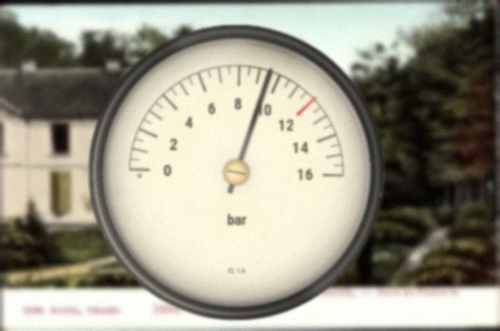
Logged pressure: 9.5; bar
